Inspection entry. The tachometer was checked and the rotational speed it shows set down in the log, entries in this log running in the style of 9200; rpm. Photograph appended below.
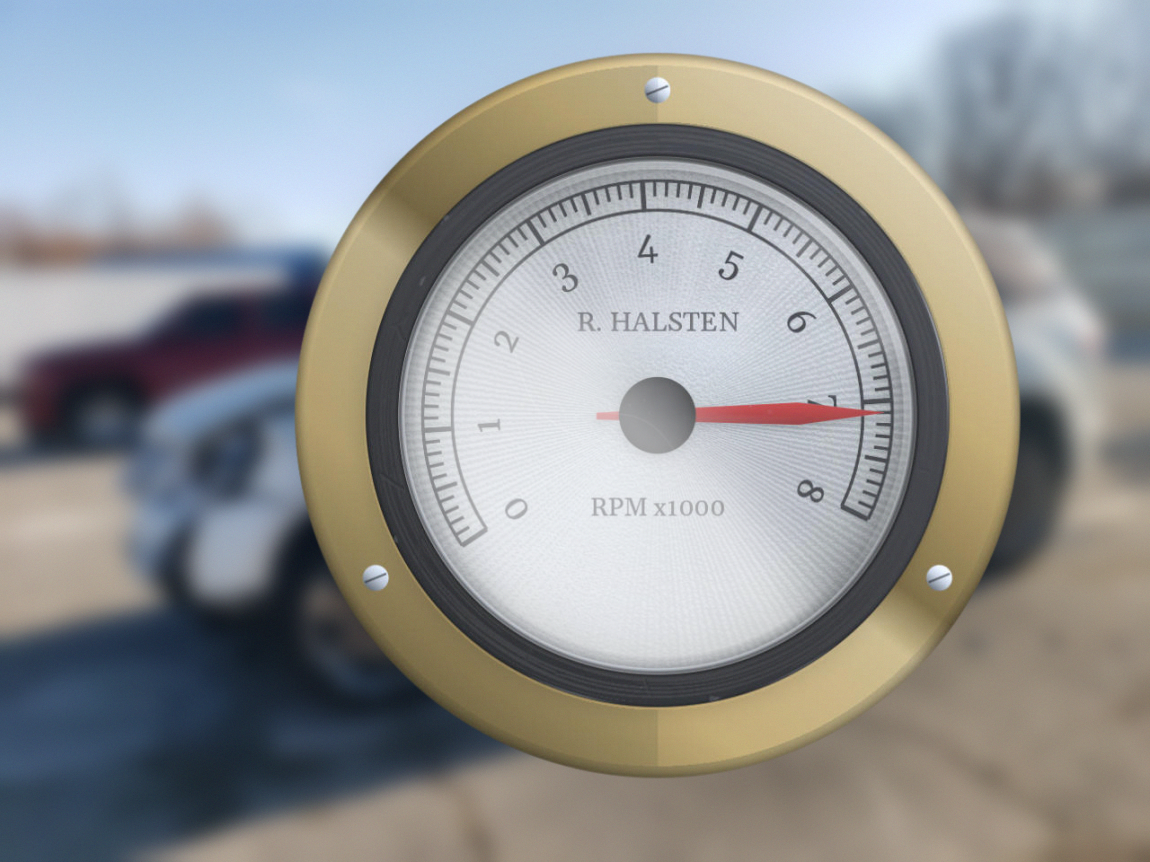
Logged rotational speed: 7100; rpm
